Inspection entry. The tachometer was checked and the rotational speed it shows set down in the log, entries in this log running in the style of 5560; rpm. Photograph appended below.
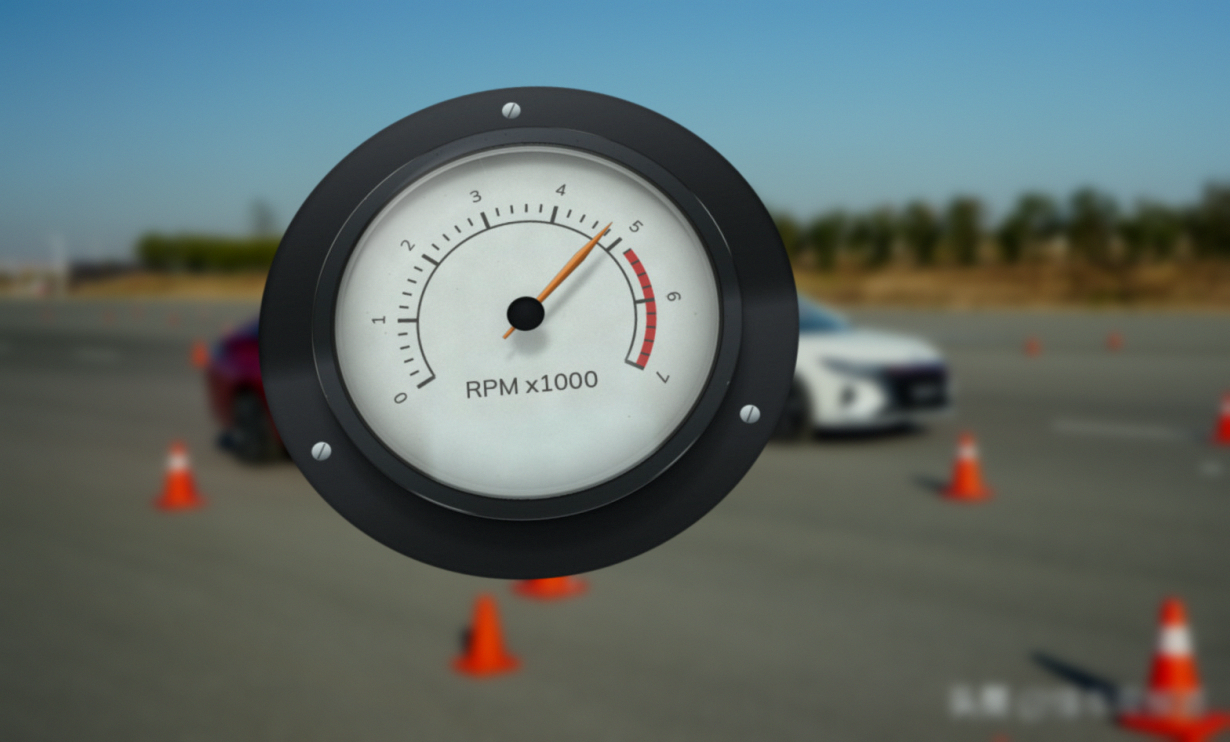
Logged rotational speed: 4800; rpm
